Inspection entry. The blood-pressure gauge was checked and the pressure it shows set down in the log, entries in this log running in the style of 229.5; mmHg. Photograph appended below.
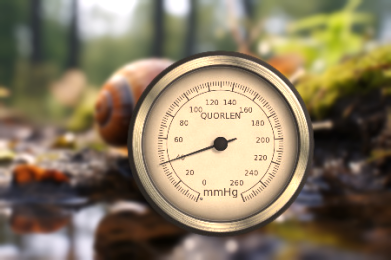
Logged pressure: 40; mmHg
